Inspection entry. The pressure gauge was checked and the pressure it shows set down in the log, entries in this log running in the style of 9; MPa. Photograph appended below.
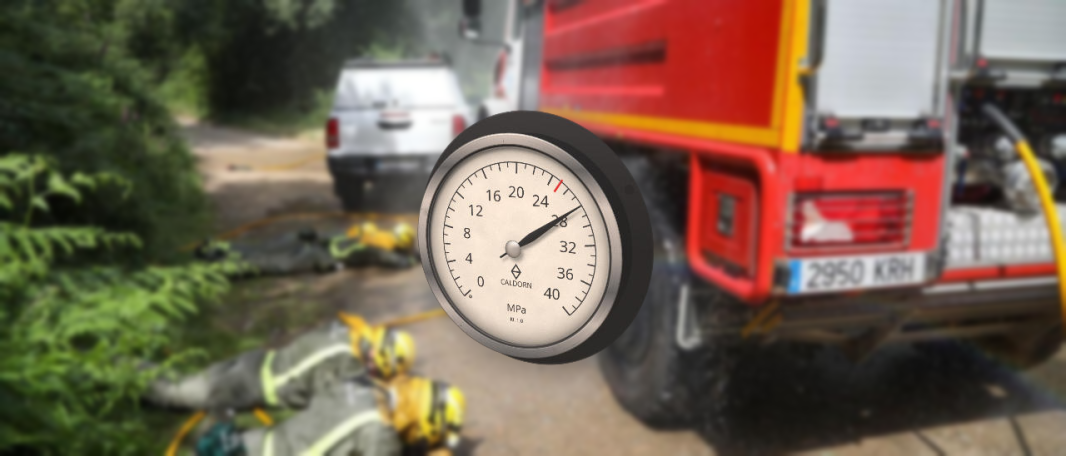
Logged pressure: 28; MPa
